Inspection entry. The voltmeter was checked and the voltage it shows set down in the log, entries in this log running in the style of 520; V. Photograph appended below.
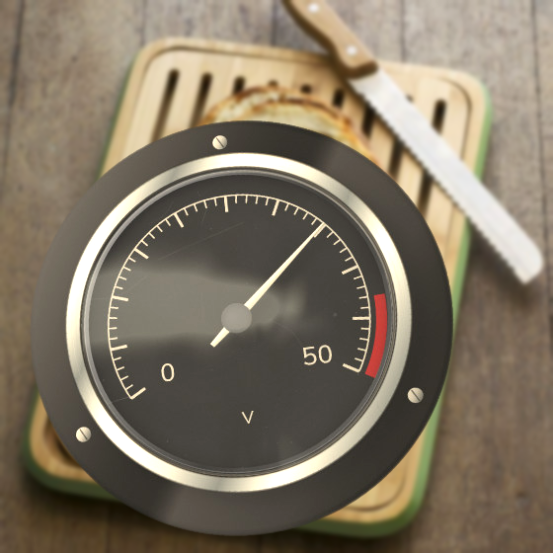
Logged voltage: 35; V
